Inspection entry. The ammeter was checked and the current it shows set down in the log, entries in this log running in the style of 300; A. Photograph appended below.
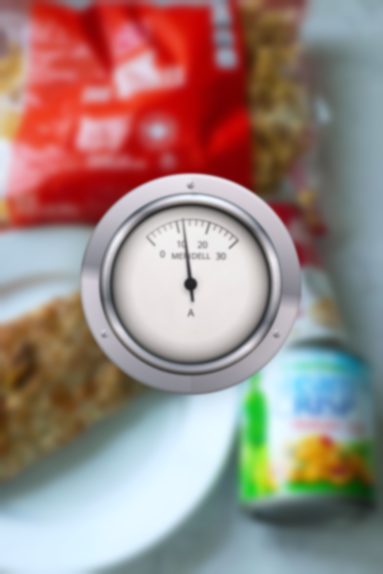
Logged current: 12; A
